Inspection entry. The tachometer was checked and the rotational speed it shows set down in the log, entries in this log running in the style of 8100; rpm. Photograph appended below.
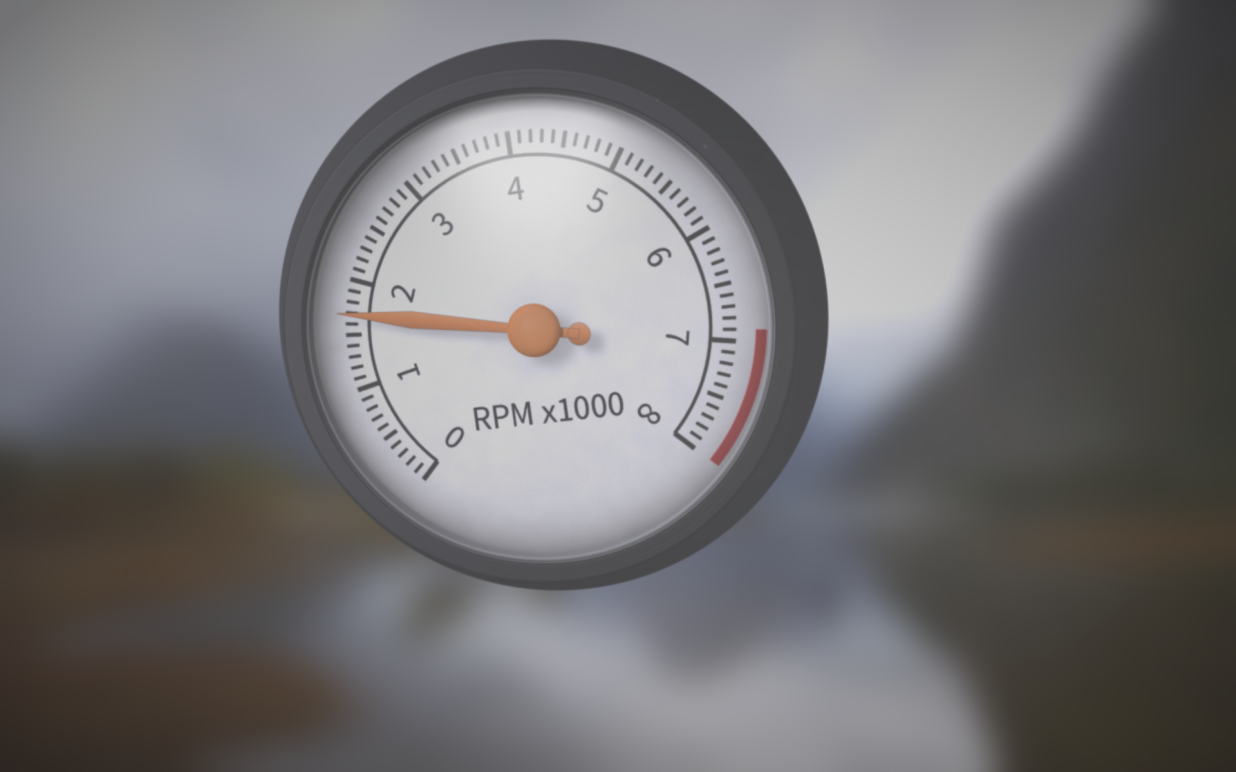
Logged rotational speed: 1700; rpm
